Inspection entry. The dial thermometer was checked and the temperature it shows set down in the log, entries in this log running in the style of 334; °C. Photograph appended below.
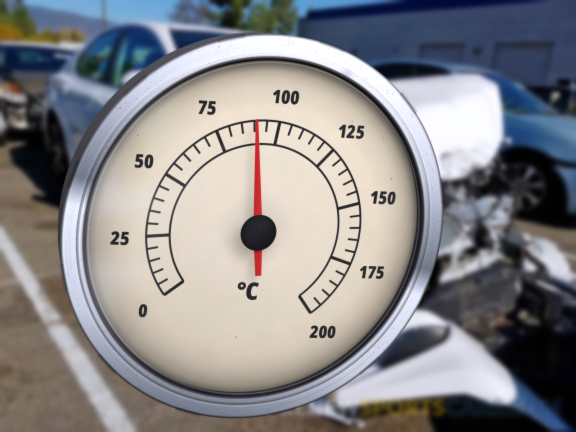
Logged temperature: 90; °C
